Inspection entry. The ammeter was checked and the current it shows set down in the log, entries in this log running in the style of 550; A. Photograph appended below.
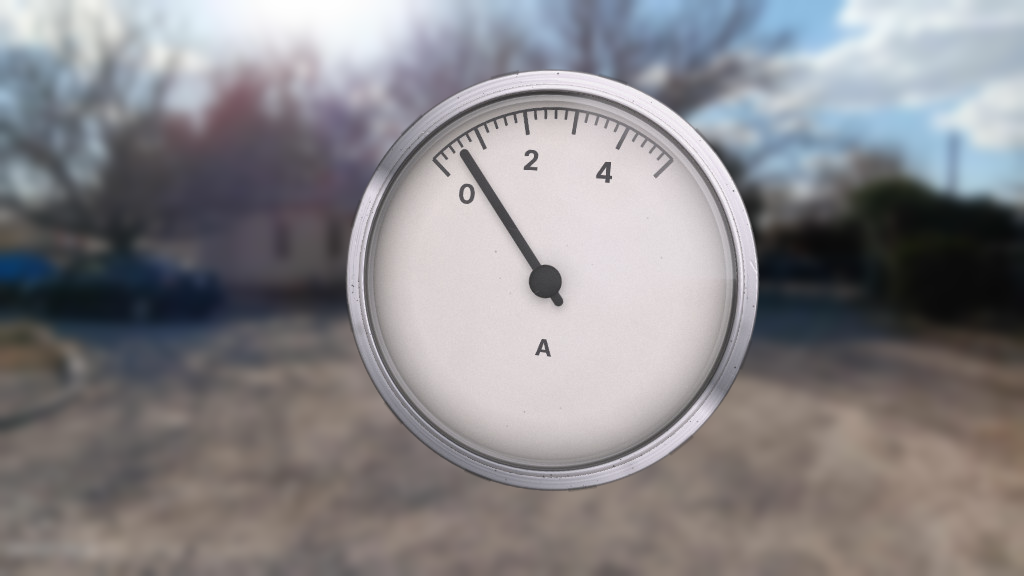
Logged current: 0.6; A
